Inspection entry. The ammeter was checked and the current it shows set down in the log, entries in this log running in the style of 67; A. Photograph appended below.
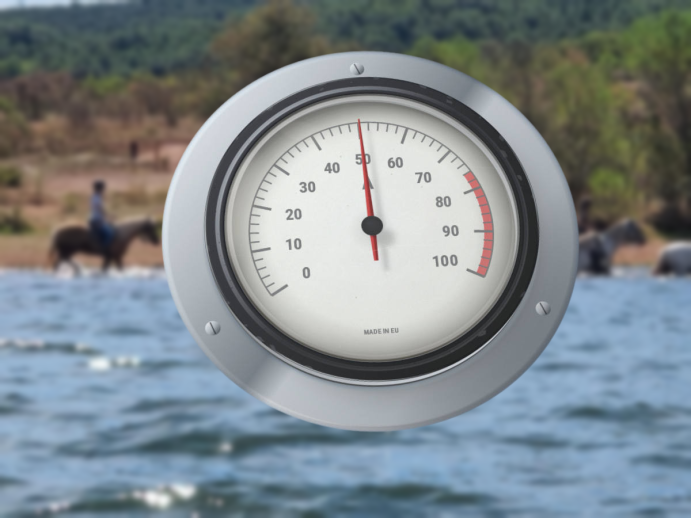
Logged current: 50; A
